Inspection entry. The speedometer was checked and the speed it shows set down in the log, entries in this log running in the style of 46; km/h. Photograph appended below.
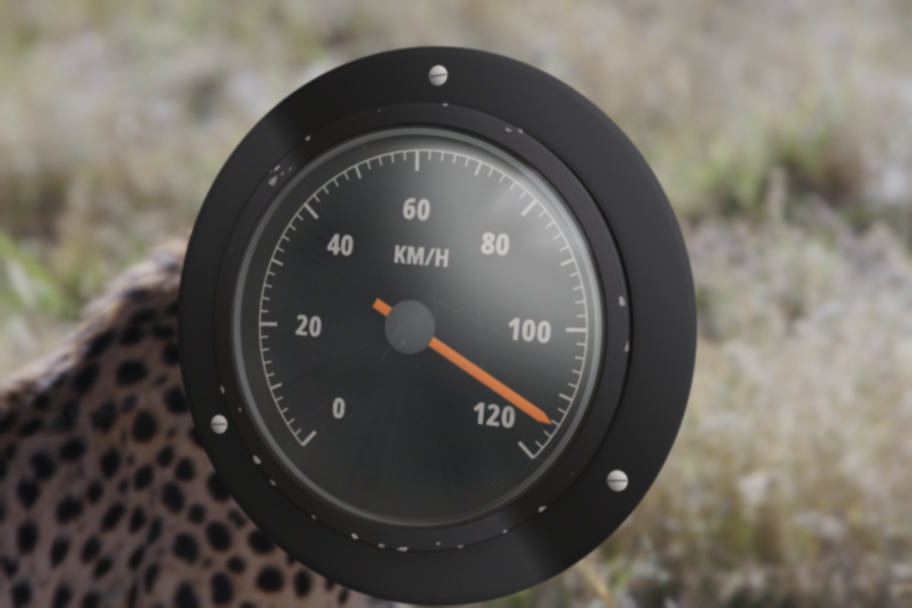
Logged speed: 114; km/h
